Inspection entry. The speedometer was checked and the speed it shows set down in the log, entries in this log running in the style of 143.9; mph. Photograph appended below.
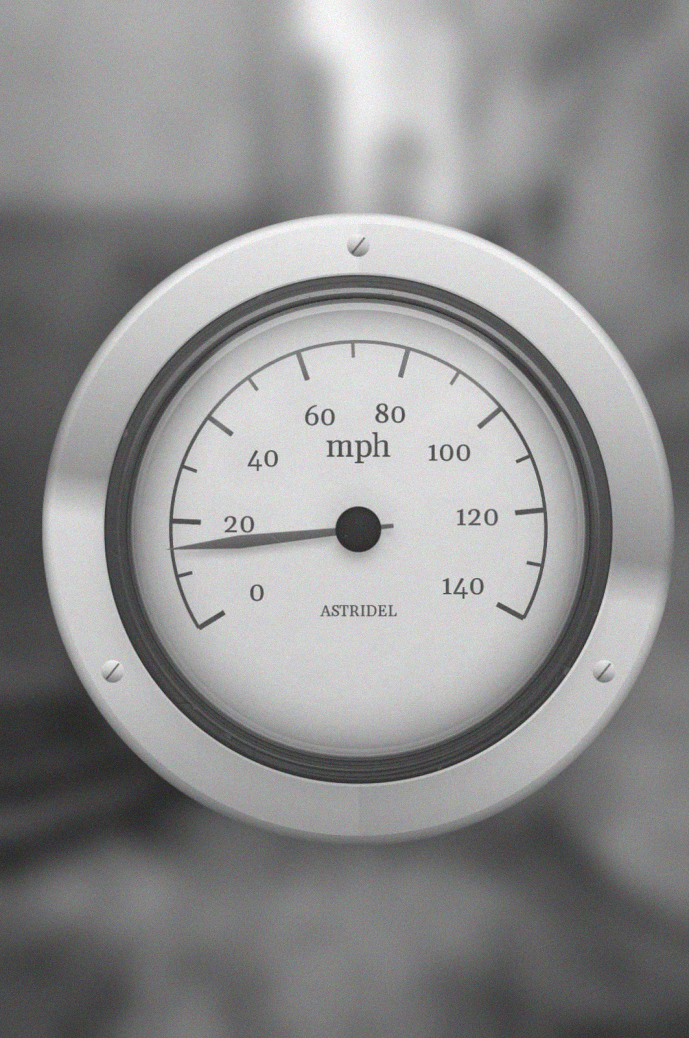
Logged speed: 15; mph
